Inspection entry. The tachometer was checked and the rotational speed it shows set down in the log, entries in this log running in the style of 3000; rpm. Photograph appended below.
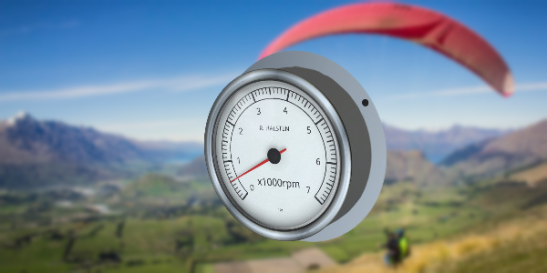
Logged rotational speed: 500; rpm
